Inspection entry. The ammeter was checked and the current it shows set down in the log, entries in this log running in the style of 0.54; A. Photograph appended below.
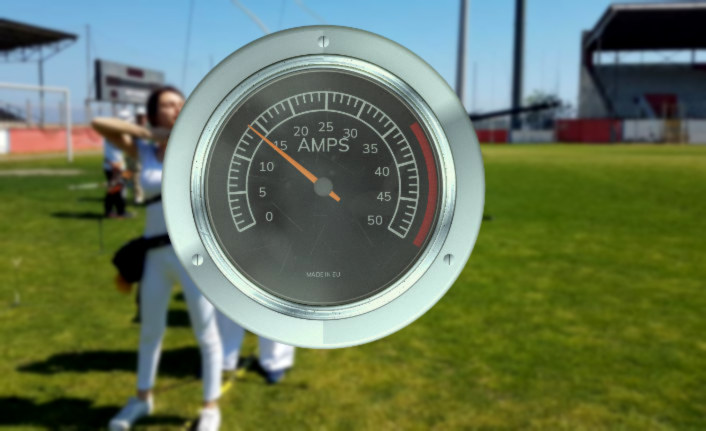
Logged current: 14; A
